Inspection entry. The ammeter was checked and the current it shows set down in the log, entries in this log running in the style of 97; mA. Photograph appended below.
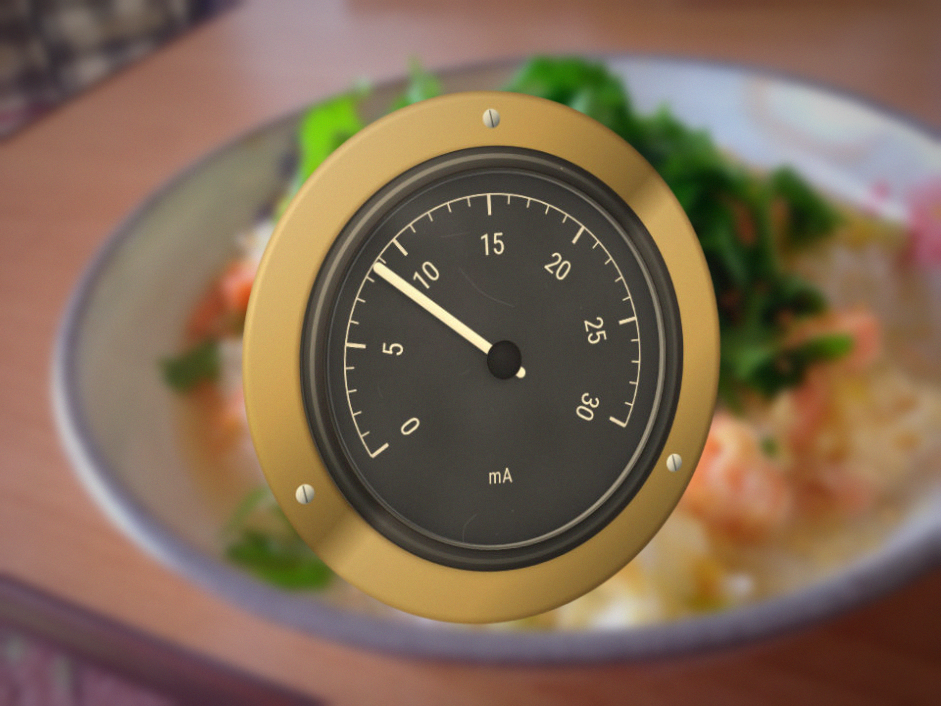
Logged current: 8.5; mA
